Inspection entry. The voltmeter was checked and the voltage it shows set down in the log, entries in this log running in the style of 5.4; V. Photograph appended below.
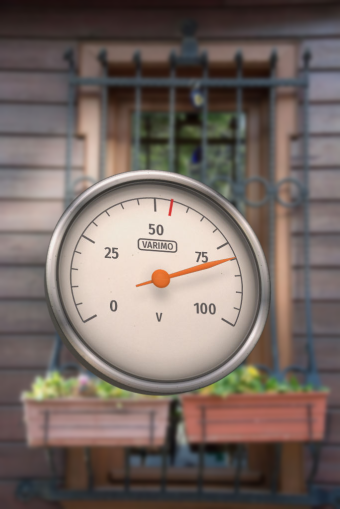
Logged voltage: 80; V
